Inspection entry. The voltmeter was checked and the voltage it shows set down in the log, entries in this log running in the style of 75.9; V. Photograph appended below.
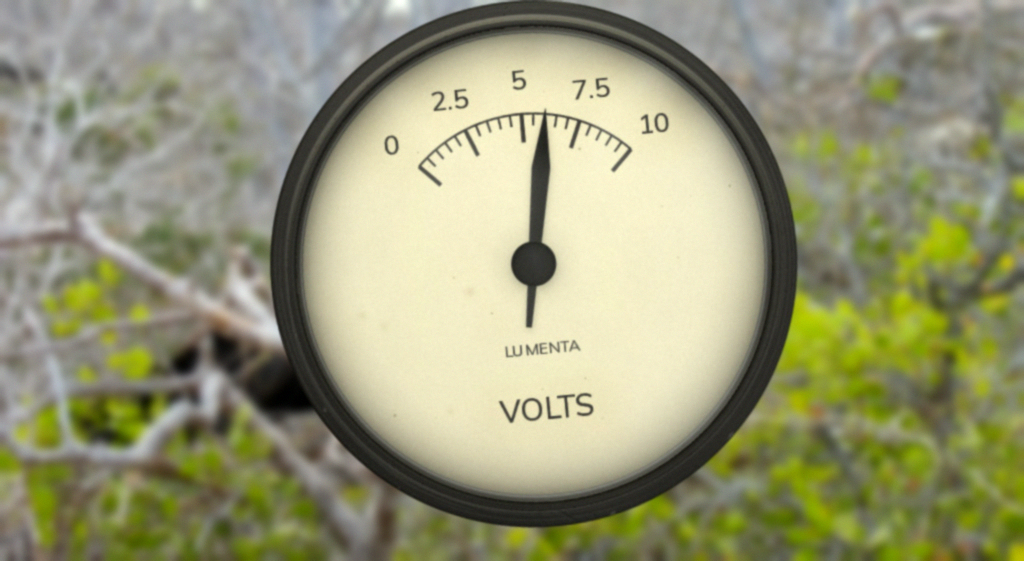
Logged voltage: 6; V
